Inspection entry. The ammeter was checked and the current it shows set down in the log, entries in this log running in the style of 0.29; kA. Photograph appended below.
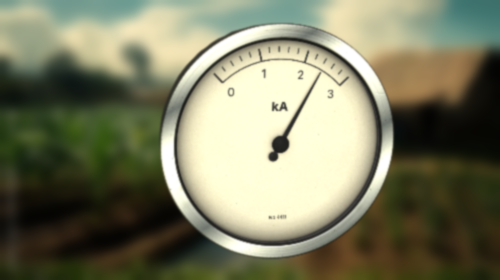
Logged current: 2.4; kA
